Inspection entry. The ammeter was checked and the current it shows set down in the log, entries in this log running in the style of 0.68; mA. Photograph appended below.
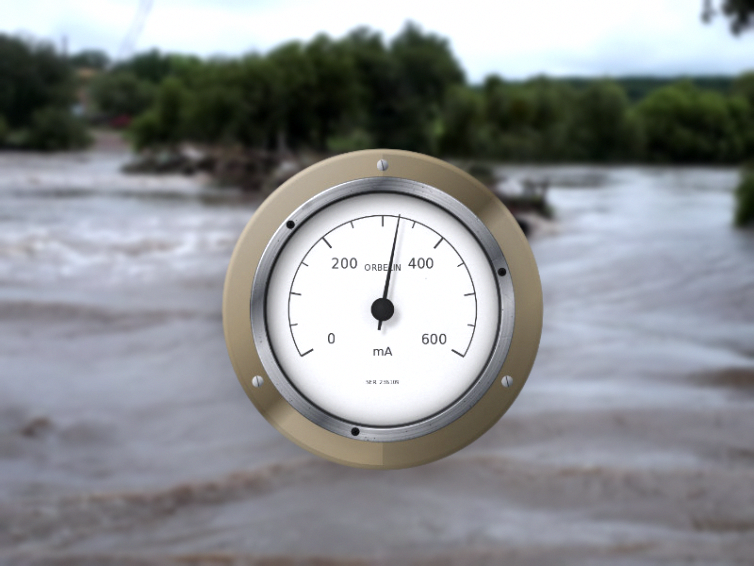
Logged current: 325; mA
